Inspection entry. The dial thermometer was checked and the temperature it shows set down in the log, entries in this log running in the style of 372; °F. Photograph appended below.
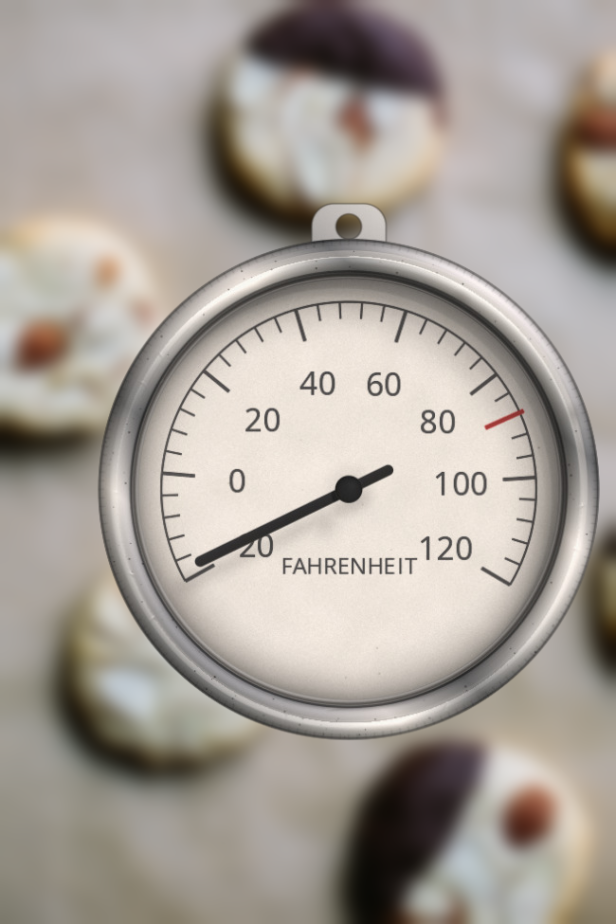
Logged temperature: -18; °F
